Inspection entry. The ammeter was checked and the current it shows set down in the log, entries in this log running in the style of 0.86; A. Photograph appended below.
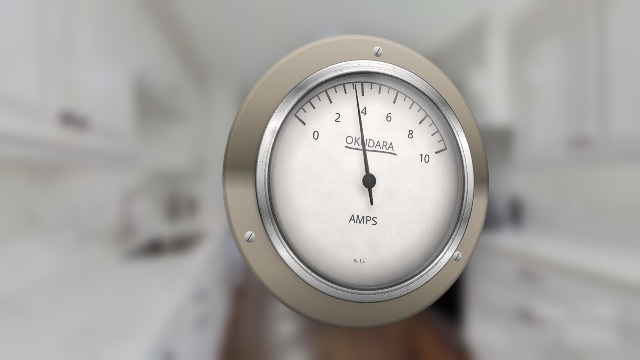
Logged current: 3.5; A
